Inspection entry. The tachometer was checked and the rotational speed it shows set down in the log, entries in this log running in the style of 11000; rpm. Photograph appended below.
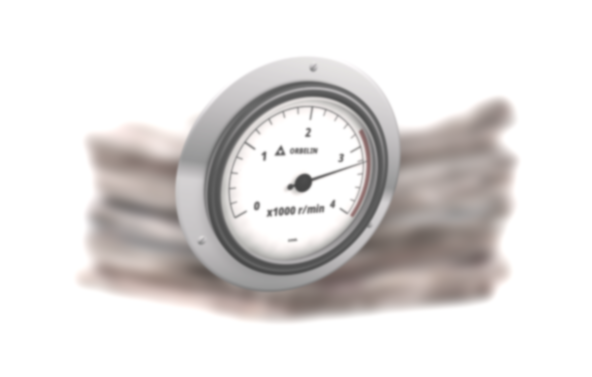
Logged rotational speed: 3200; rpm
